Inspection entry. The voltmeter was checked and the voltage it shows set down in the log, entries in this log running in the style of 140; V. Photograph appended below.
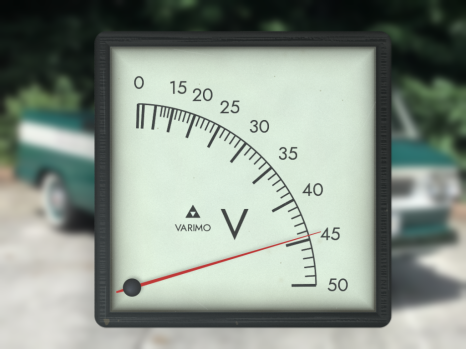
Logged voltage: 44.5; V
